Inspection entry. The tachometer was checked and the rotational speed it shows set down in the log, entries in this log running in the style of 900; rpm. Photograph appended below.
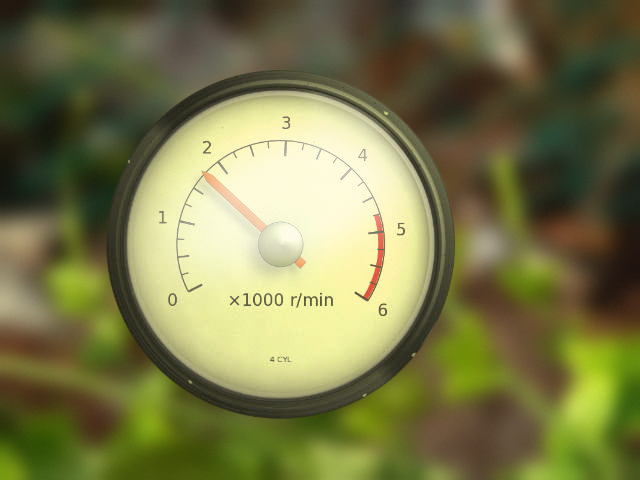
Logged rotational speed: 1750; rpm
